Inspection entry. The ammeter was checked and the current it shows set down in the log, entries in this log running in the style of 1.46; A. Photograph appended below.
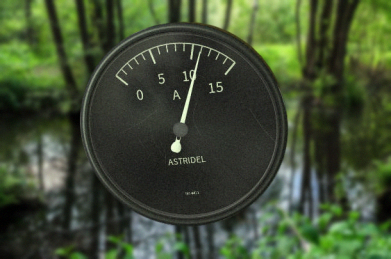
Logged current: 11; A
